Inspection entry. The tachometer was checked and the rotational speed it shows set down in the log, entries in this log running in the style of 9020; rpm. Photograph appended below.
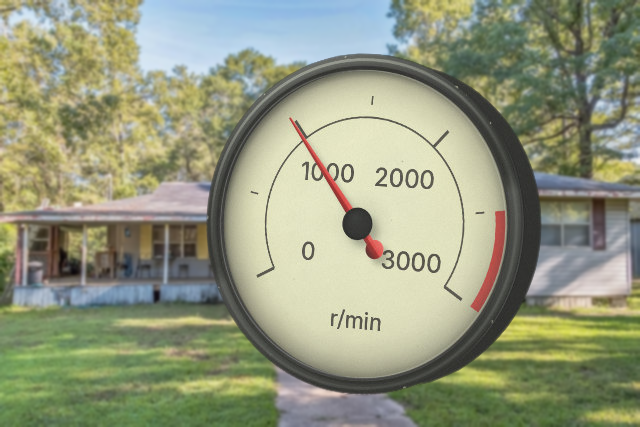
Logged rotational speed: 1000; rpm
